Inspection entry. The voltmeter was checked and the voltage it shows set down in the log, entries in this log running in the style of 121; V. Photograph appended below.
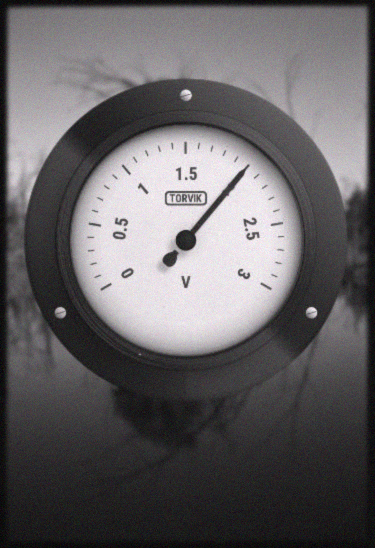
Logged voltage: 2; V
